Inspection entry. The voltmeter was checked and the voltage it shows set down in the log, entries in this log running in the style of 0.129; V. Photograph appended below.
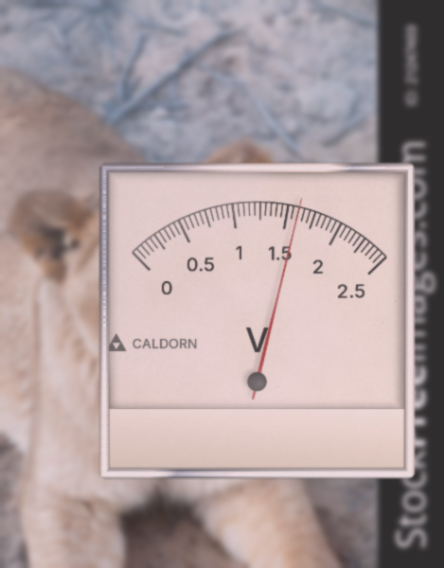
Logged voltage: 1.6; V
